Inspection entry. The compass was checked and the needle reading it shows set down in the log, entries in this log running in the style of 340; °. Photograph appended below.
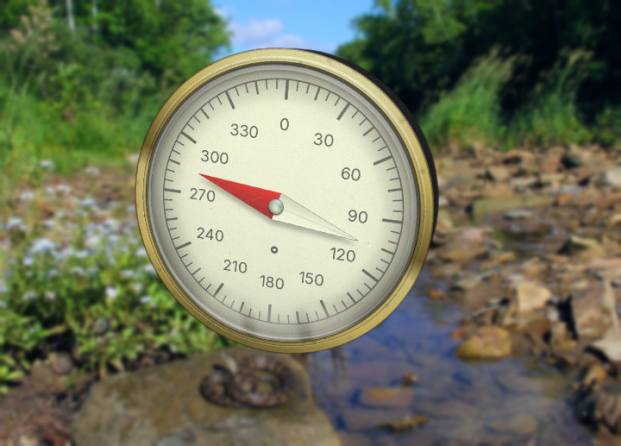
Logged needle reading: 285; °
